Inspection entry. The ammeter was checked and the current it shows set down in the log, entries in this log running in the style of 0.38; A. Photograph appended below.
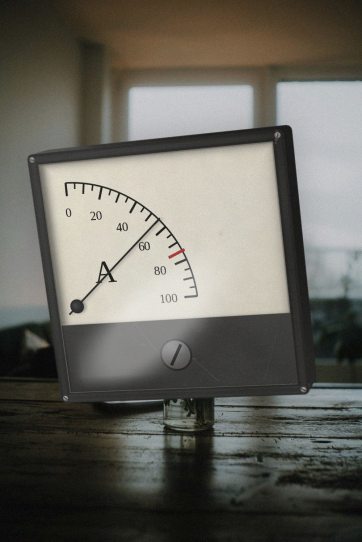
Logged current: 55; A
